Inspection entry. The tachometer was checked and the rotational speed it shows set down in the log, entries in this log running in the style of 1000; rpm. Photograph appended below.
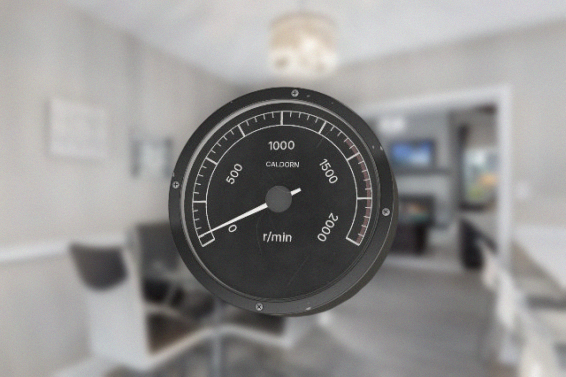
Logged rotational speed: 50; rpm
